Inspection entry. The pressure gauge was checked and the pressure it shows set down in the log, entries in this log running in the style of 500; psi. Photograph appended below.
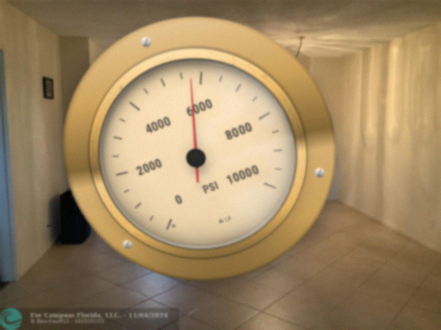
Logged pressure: 5750; psi
